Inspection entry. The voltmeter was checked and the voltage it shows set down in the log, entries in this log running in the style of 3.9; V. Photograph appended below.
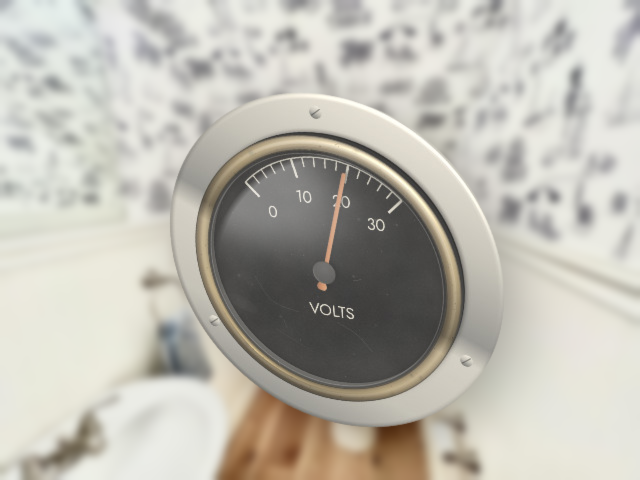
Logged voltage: 20; V
